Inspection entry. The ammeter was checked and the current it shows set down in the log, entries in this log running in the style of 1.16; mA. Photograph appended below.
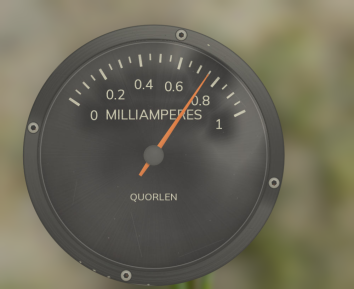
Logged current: 0.75; mA
